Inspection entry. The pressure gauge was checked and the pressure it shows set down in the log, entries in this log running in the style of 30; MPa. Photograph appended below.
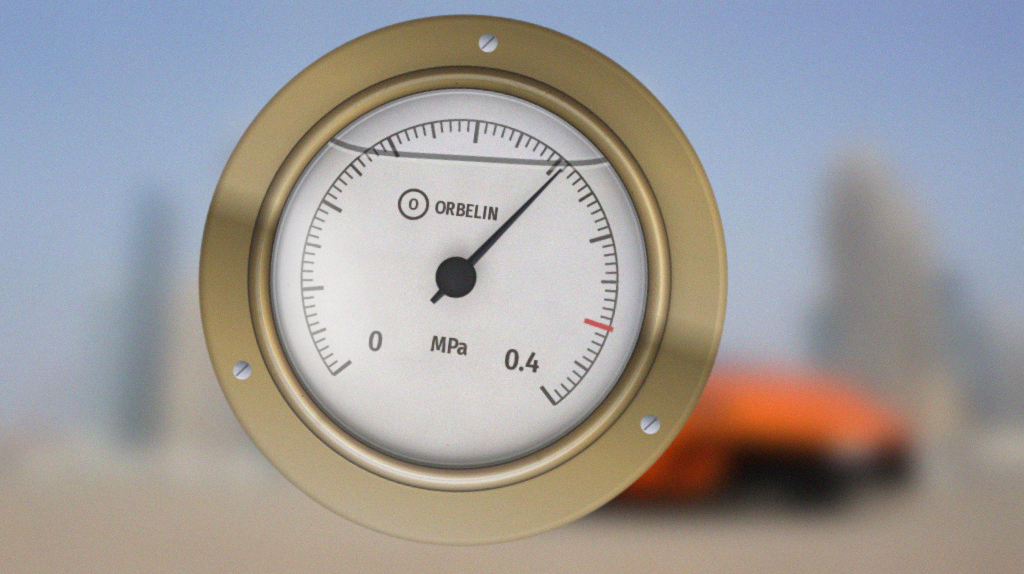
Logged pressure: 0.255; MPa
